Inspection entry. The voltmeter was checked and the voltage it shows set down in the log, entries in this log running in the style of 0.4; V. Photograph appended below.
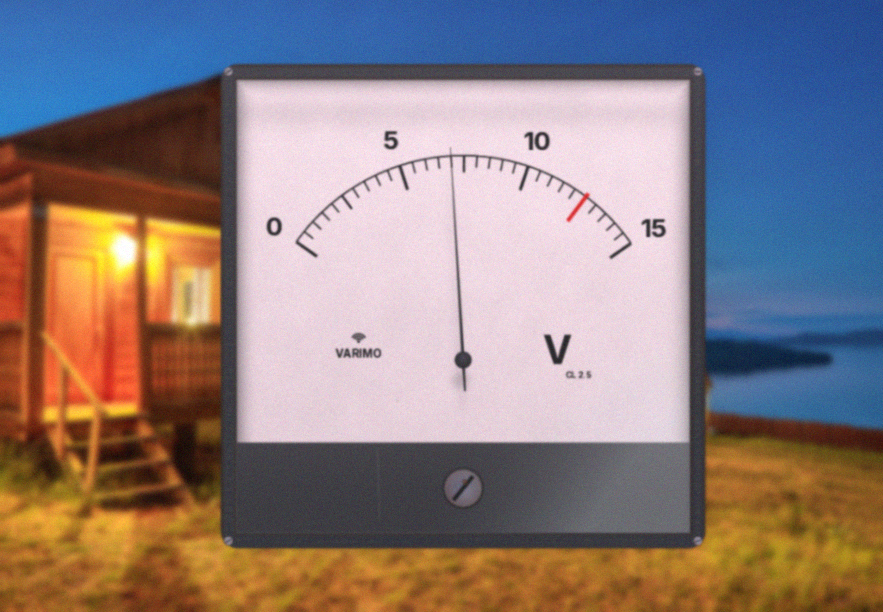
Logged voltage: 7; V
